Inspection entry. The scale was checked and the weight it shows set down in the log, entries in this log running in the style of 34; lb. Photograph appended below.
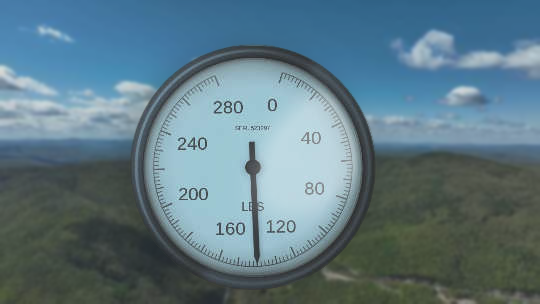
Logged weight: 140; lb
